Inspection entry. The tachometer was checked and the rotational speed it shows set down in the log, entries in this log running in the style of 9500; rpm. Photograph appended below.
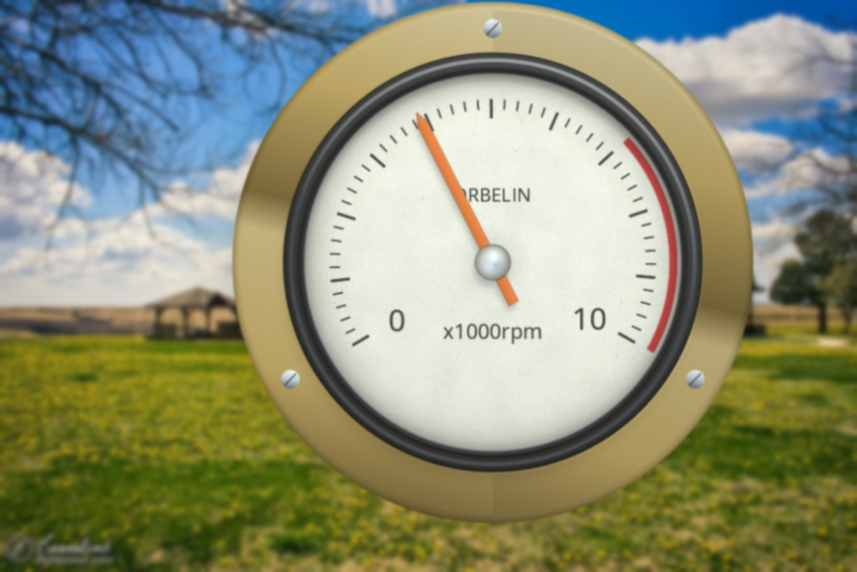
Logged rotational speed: 3900; rpm
